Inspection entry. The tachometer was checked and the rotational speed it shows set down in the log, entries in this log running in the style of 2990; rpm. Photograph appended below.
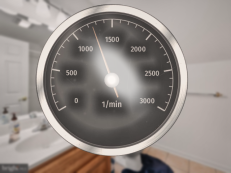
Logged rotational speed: 1250; rpm
